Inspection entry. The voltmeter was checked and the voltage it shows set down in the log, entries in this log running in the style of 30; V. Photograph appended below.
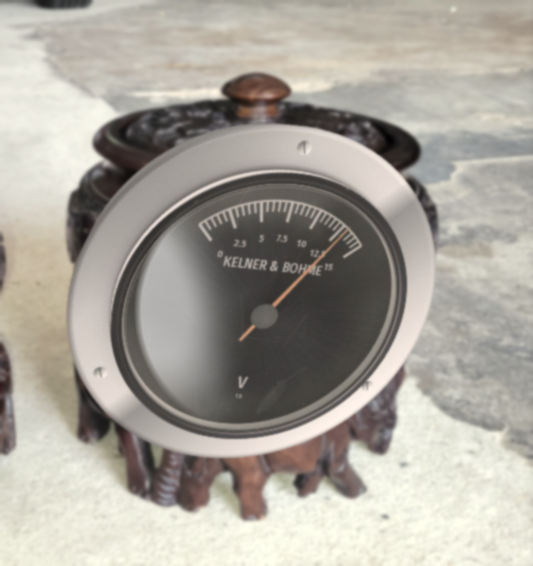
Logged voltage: 12.5; V
